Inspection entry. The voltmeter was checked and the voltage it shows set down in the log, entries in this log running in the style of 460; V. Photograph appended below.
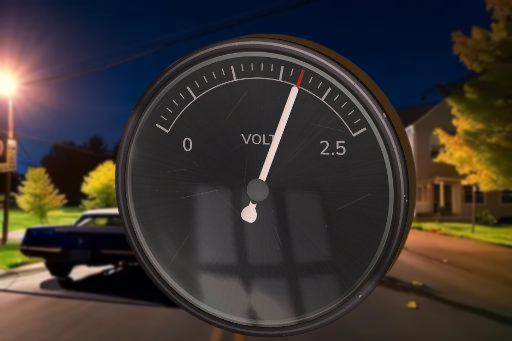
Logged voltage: 1.7; V
